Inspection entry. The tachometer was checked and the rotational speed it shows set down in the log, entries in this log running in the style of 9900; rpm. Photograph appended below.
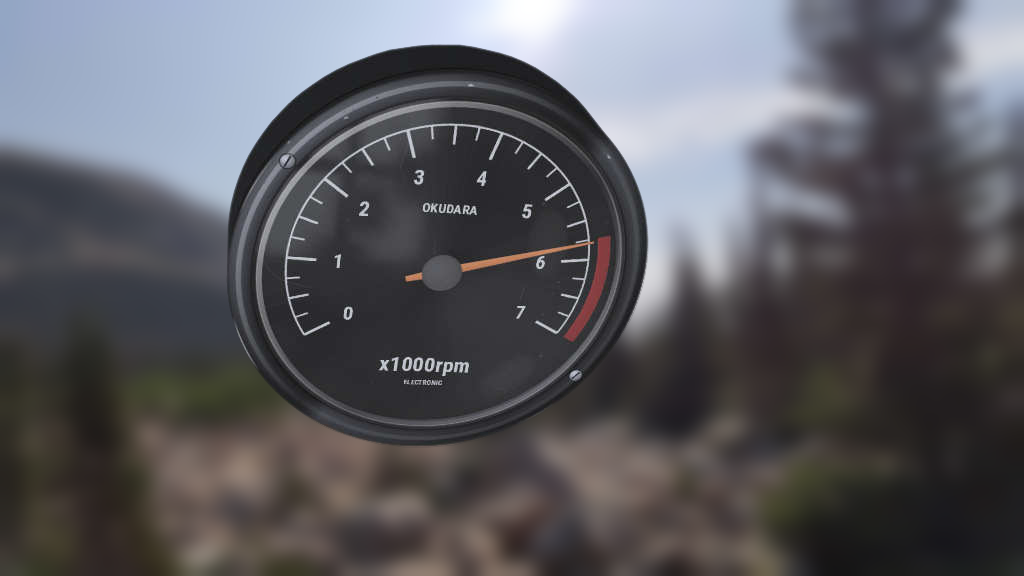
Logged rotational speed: 5750; rpm
